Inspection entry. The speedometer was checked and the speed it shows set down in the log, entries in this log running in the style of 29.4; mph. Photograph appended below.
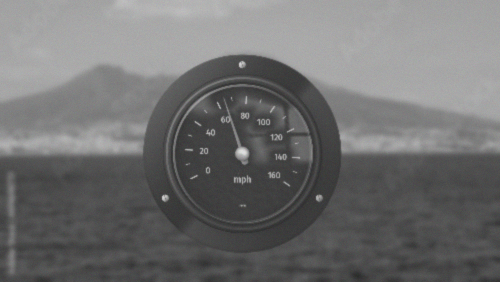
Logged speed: 65; mph
